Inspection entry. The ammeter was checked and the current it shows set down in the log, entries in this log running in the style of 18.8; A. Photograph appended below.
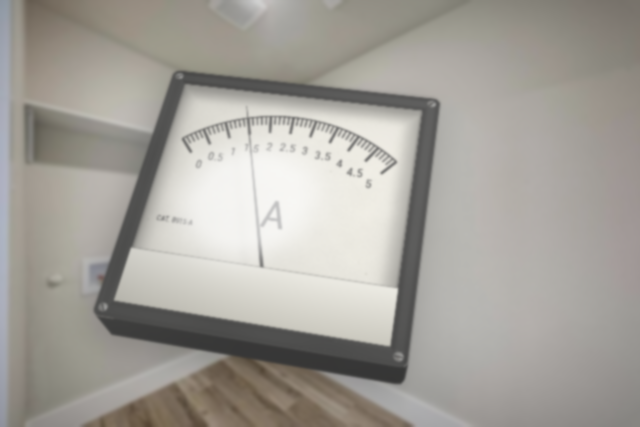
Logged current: 1.5; A
